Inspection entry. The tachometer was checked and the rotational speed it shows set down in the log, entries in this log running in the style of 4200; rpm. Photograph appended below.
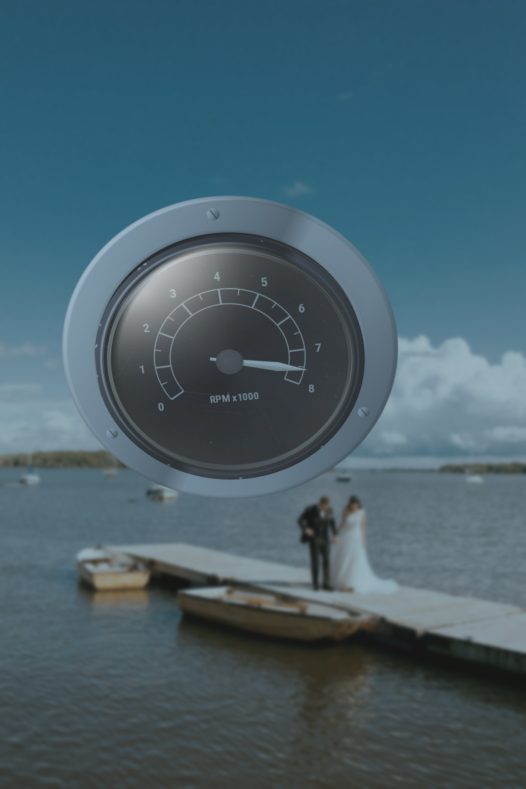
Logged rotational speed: 7500; rpm
